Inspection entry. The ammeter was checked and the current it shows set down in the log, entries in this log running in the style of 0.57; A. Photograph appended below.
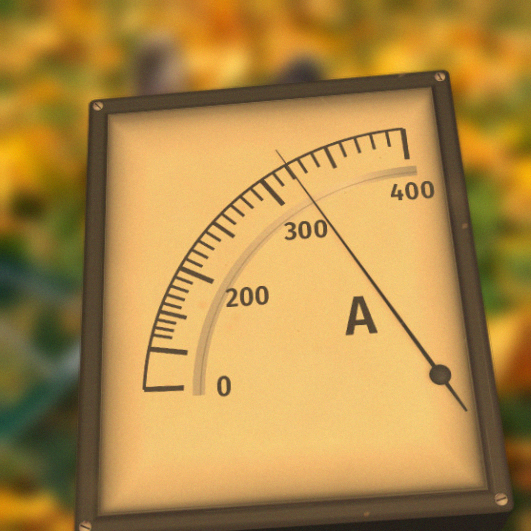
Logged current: 320; A
